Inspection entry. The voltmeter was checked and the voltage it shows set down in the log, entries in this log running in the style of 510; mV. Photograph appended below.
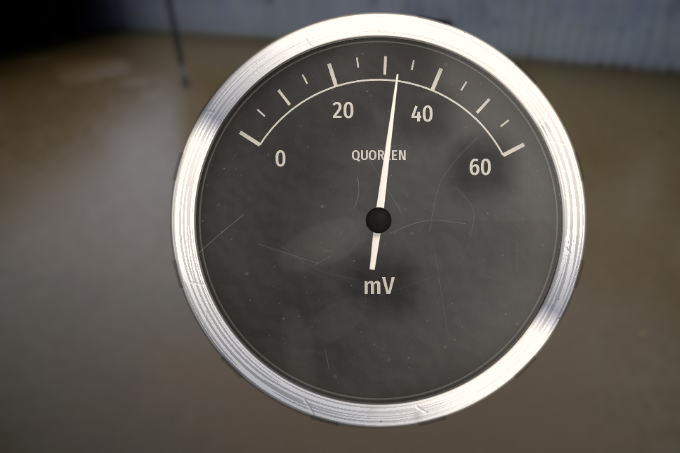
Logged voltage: 32.5; mV
